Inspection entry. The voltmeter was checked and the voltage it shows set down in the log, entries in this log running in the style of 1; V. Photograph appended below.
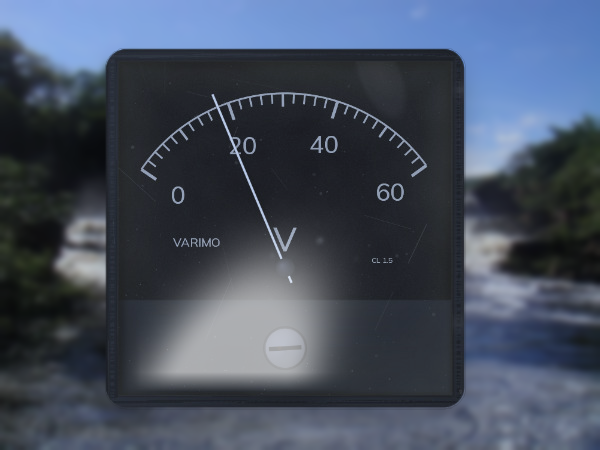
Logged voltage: 18; V
